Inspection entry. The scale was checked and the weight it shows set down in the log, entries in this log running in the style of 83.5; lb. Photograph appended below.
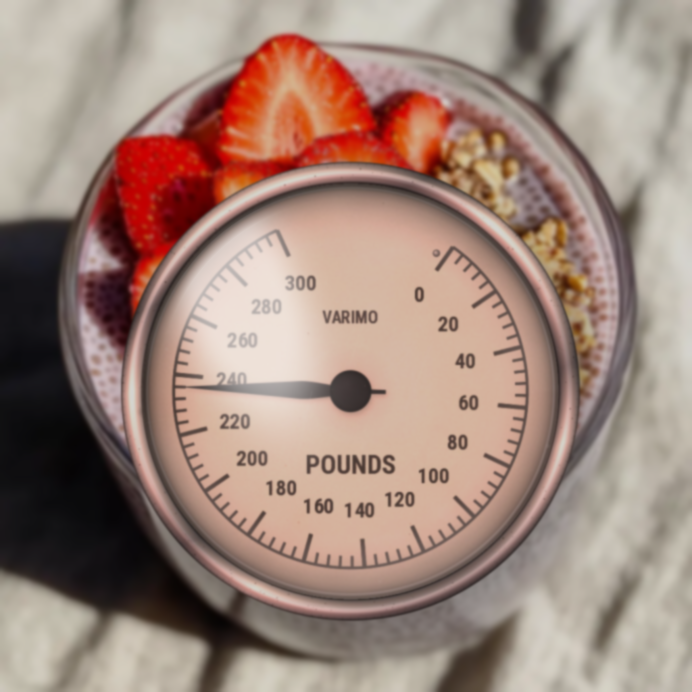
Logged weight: 236; lb
